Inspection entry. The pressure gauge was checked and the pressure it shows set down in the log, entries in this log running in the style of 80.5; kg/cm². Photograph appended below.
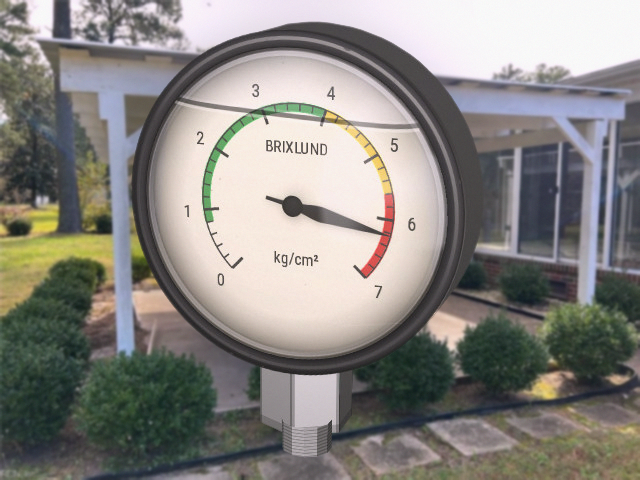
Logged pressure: 6.2; kg/cm²
